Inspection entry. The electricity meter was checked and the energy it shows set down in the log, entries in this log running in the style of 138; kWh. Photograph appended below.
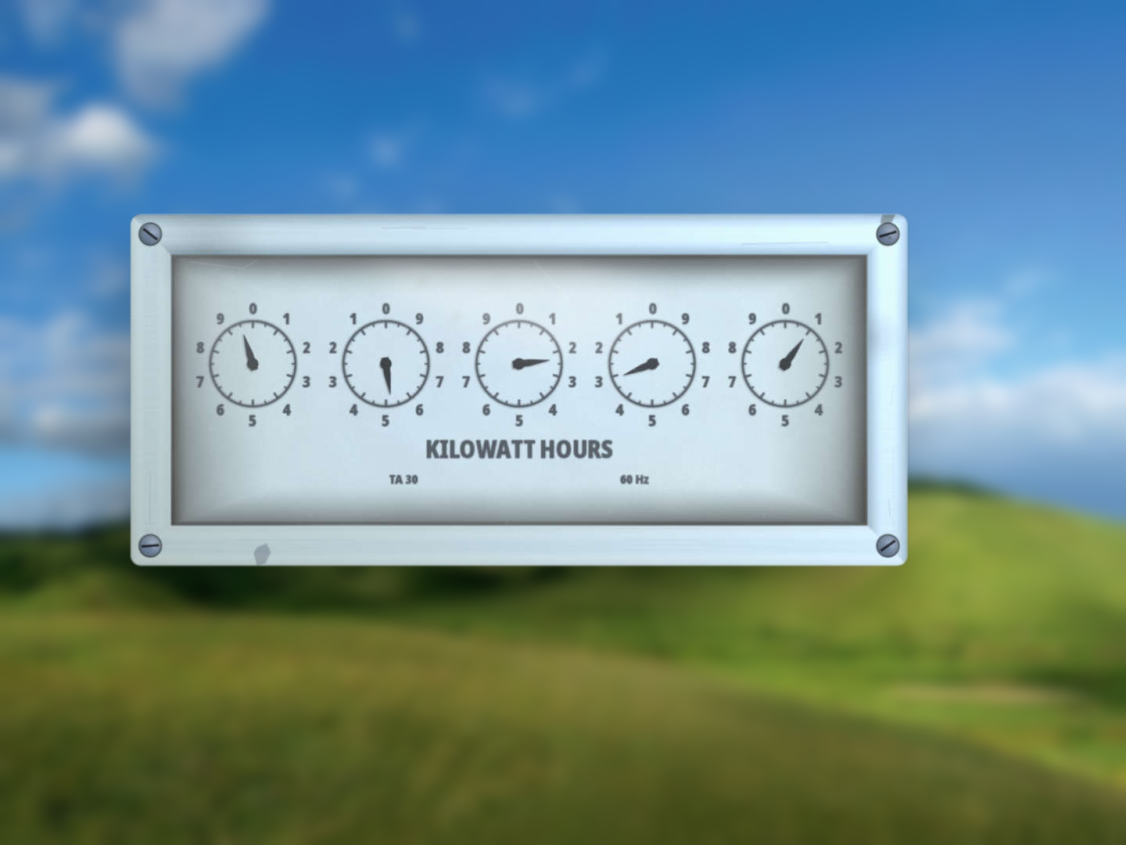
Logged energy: 95231; kWh
